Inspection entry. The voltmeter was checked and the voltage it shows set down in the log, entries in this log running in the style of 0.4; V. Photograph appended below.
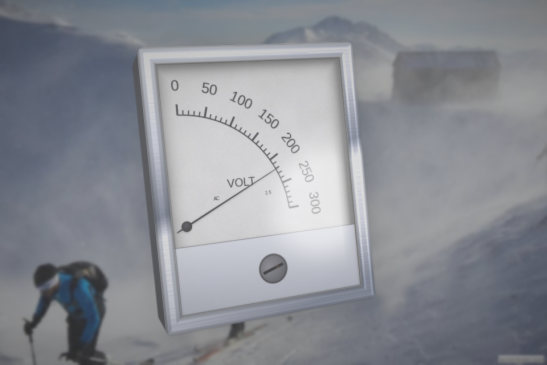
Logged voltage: 220; V
